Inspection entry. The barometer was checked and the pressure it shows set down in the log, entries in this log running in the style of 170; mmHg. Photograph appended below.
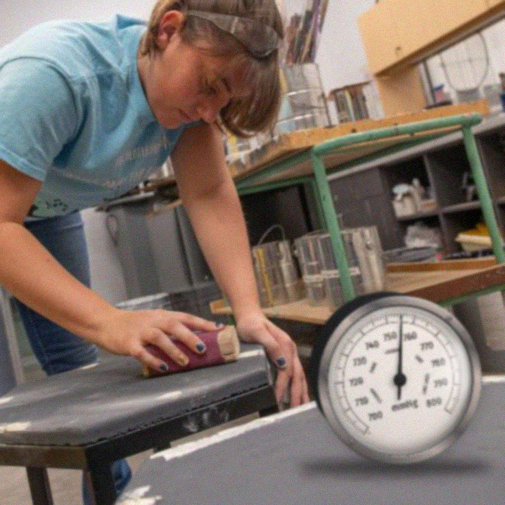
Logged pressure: 755; mmHg
